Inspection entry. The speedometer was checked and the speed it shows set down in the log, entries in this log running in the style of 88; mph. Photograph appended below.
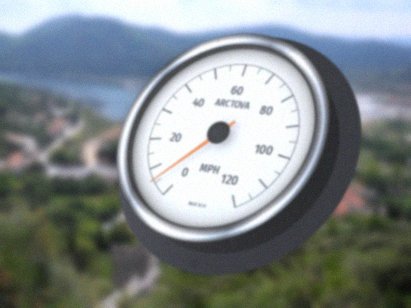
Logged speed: 5; mph
